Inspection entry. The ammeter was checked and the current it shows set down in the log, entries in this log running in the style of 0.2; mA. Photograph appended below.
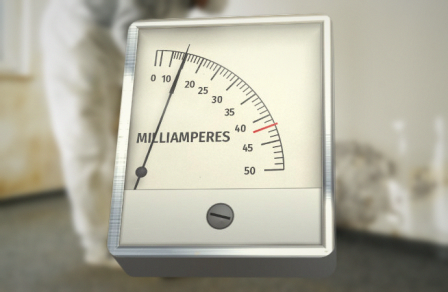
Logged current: 15; mA
